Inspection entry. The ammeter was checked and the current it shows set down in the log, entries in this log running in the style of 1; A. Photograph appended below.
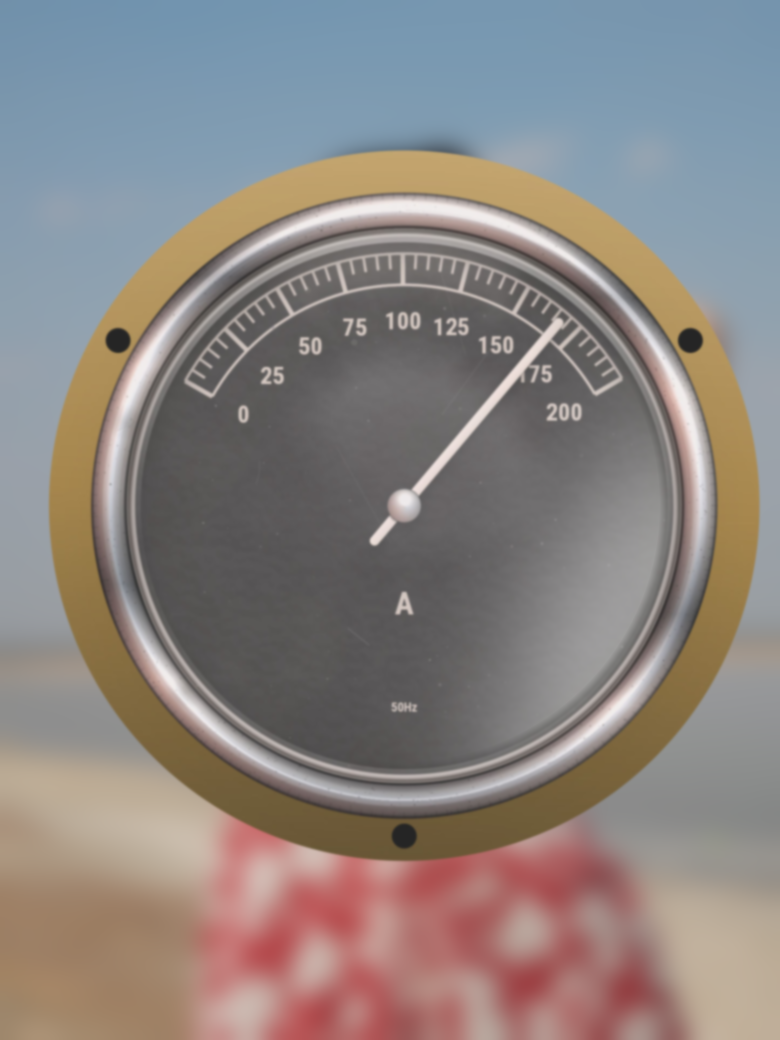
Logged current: 167.5; A
